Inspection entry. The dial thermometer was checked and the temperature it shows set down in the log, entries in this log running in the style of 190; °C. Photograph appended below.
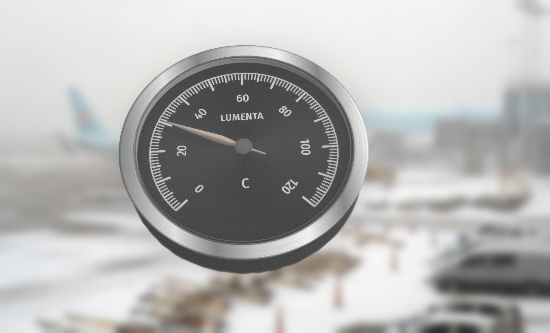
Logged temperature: 30; °C
